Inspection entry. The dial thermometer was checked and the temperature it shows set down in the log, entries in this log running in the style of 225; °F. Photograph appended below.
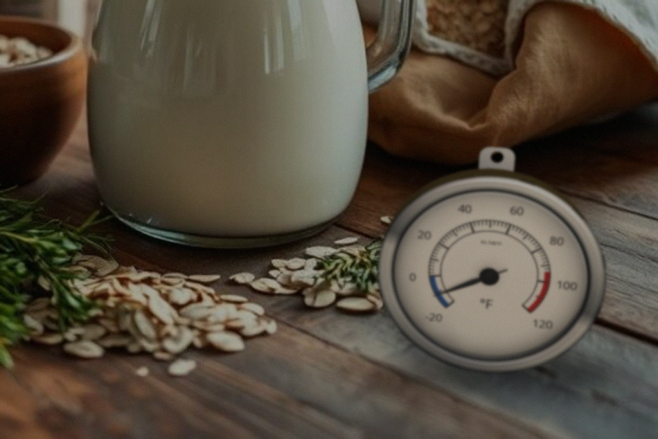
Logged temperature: -10; °F
